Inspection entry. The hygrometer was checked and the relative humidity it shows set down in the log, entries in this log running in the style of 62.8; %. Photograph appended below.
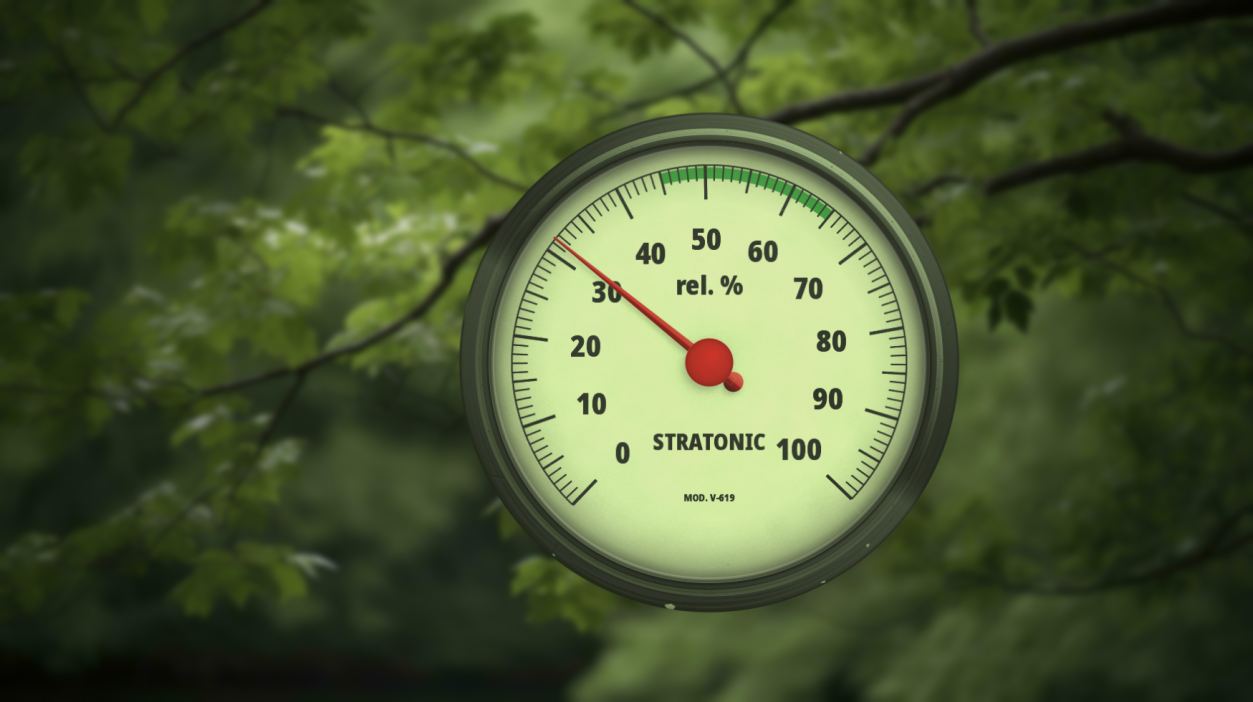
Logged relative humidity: 31.5; %
